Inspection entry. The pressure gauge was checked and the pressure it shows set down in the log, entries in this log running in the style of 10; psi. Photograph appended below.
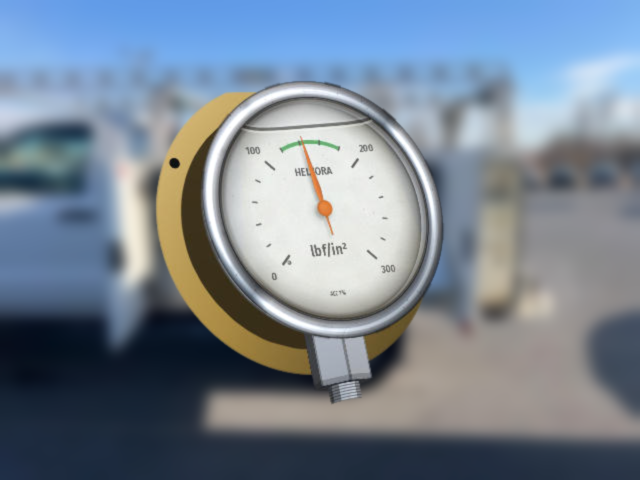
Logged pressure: 140; psi
